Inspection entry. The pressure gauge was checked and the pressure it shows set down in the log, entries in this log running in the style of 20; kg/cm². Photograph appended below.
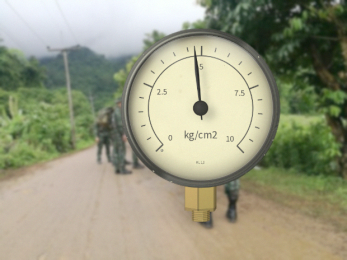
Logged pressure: 4.75; kg/cm²
